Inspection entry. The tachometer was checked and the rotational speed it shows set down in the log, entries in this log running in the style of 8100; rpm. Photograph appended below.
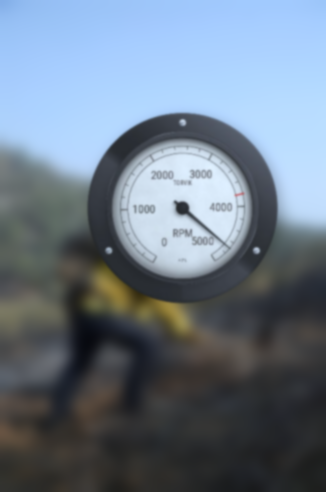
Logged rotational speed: 4700; rpm
